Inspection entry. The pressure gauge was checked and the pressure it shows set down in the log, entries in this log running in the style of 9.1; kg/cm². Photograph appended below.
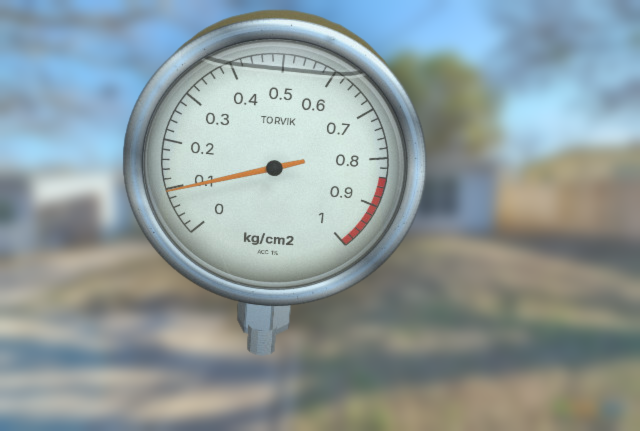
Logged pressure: 0.1; kg/cm²
